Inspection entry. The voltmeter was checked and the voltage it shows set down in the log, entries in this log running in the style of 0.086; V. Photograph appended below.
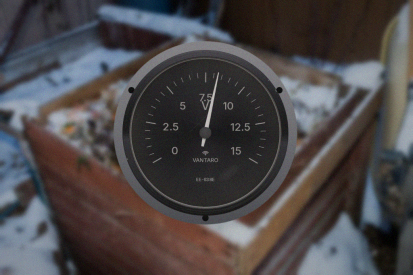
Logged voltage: 8.25; V
